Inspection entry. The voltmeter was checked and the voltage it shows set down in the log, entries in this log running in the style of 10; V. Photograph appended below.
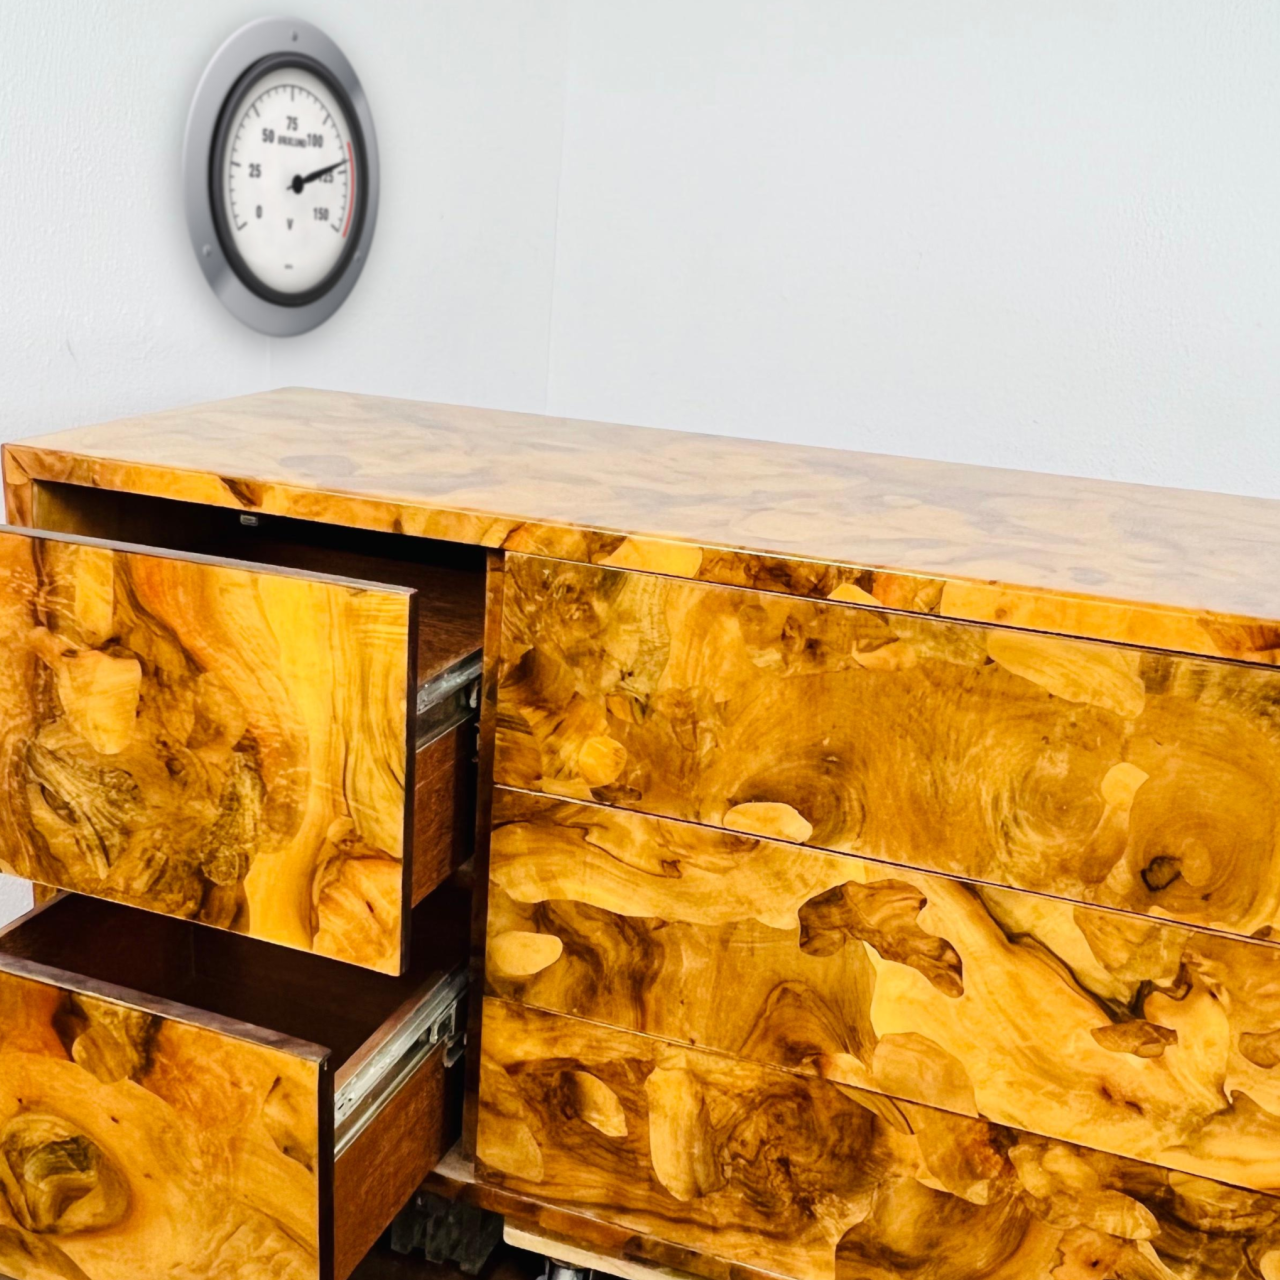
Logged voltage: 120; V
